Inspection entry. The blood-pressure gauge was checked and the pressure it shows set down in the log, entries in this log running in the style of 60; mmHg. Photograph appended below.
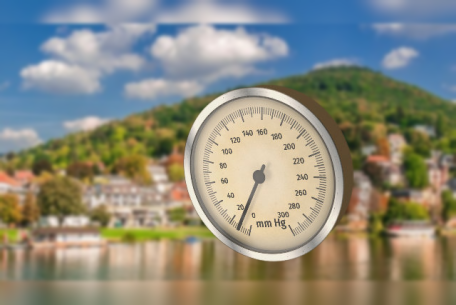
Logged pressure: 10; mmHg
